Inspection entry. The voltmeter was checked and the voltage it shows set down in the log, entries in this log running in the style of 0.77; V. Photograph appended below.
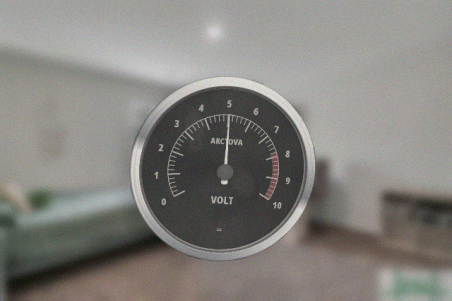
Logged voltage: 5; V
